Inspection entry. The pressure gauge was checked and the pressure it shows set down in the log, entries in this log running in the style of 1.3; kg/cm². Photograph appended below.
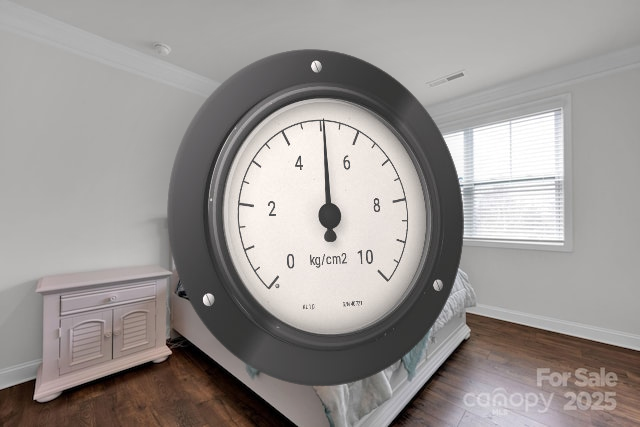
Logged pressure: 5; kg/cm²
